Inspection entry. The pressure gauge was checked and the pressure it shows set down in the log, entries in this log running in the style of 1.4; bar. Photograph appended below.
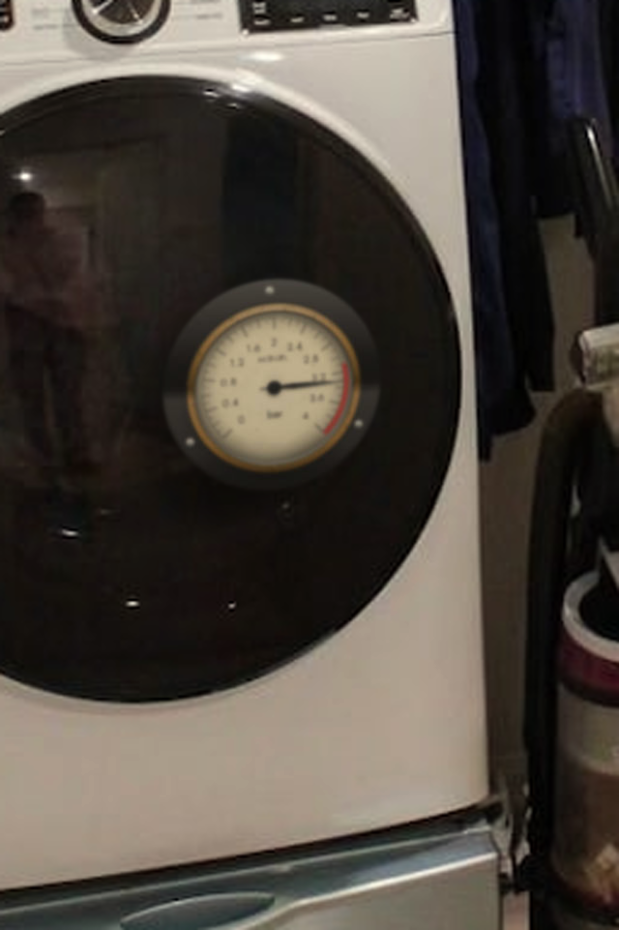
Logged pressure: 3.3; bar
